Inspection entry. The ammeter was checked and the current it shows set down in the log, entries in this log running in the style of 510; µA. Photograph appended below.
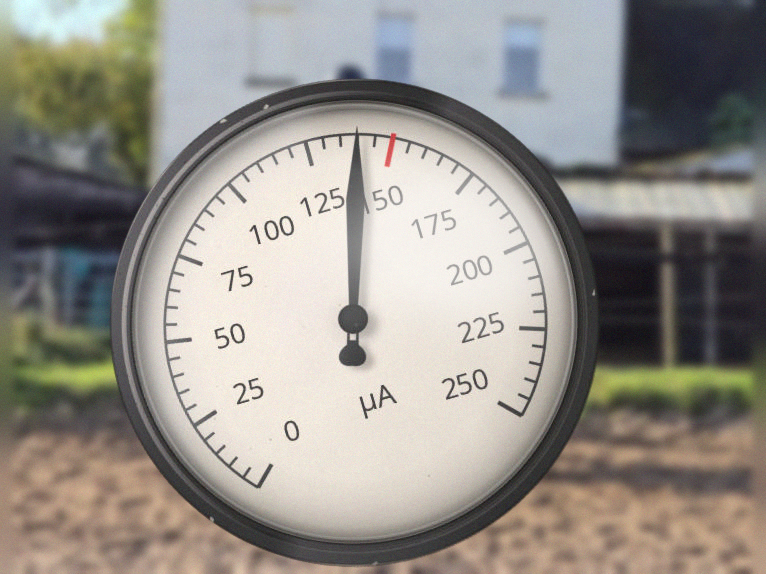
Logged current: 140; µA
